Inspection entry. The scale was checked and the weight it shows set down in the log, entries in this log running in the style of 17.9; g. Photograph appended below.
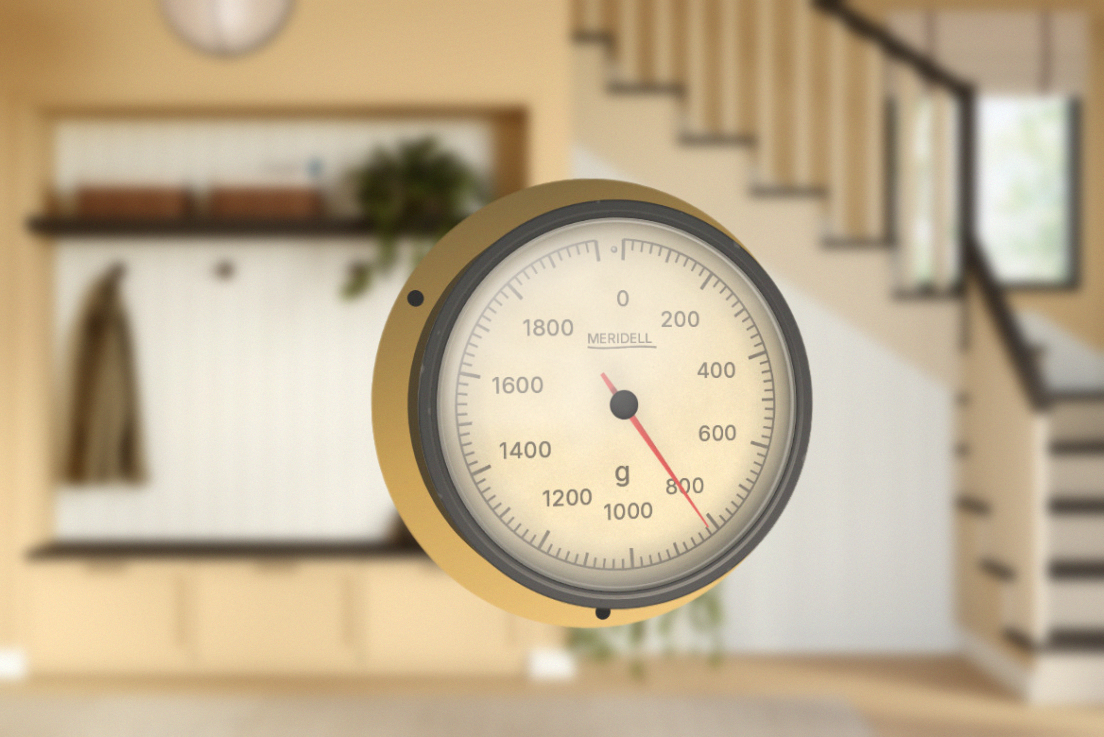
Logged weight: 820; g
